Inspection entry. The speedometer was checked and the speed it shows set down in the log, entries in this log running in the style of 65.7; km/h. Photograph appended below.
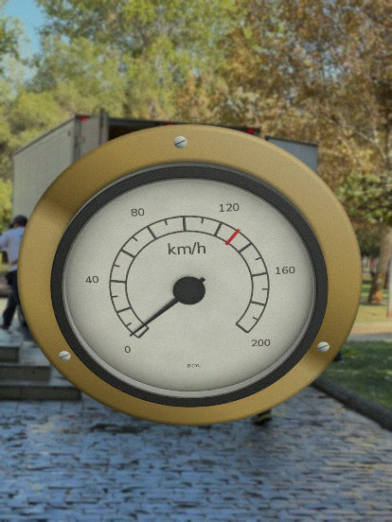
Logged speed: 5; km/h
